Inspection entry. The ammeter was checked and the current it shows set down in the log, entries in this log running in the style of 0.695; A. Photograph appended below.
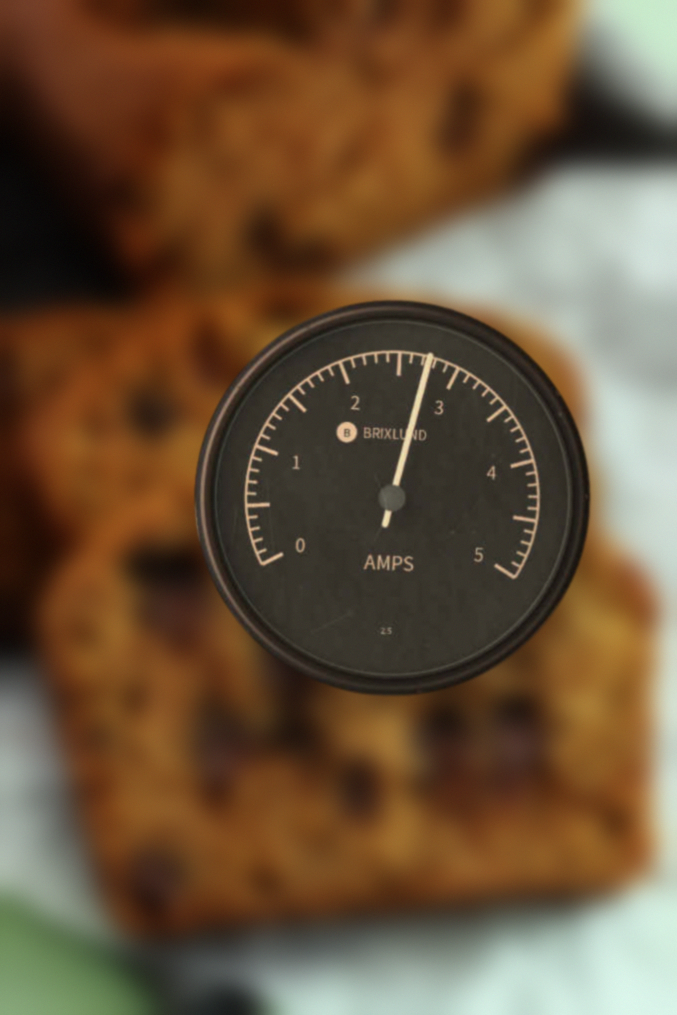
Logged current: 2.75; A
